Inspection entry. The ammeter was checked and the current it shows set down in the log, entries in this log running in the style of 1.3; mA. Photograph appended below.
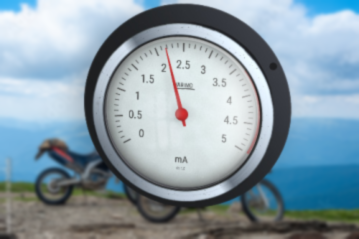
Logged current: 2.2; mA
